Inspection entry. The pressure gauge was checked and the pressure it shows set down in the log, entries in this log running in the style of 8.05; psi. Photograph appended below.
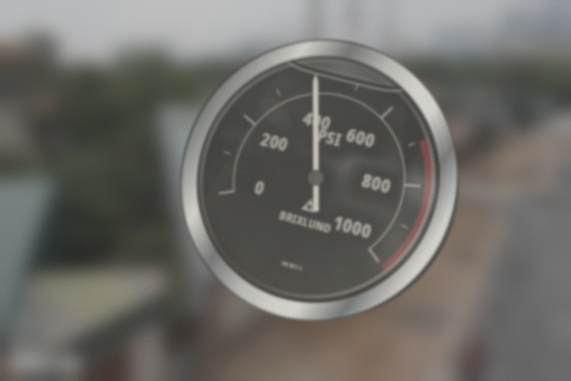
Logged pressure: 400; psi
